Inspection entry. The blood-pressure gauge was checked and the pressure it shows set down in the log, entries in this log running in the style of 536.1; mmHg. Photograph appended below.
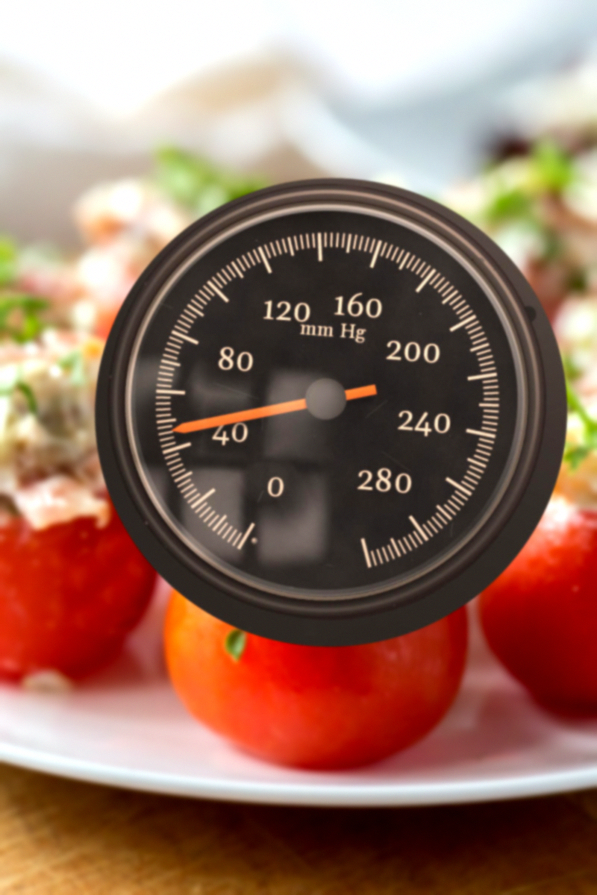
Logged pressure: 46; mmHg
